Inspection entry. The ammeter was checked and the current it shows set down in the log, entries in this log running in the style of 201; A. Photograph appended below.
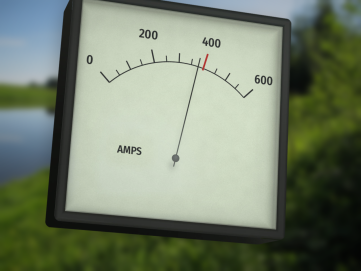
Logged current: 375; A
